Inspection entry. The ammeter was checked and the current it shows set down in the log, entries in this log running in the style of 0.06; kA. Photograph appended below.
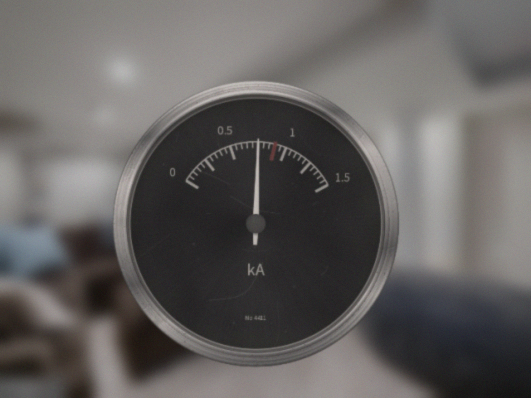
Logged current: 0.75; kA
